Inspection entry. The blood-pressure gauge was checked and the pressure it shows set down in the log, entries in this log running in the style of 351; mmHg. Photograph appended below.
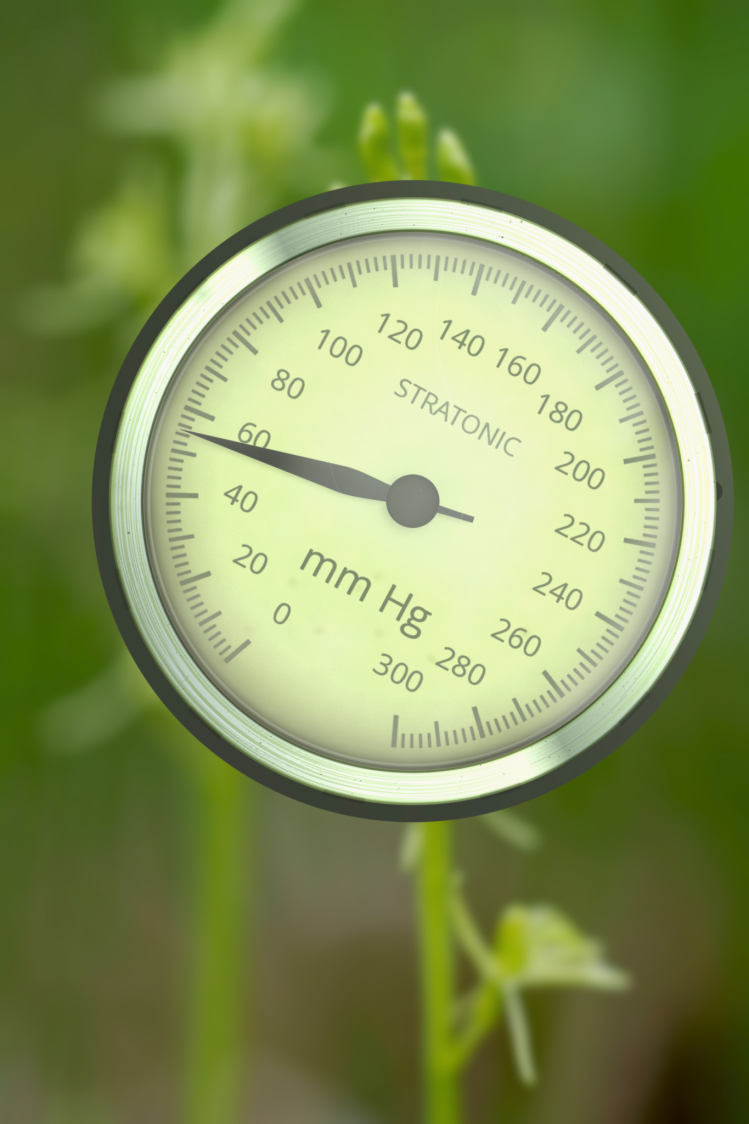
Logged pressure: 55; mmHg
